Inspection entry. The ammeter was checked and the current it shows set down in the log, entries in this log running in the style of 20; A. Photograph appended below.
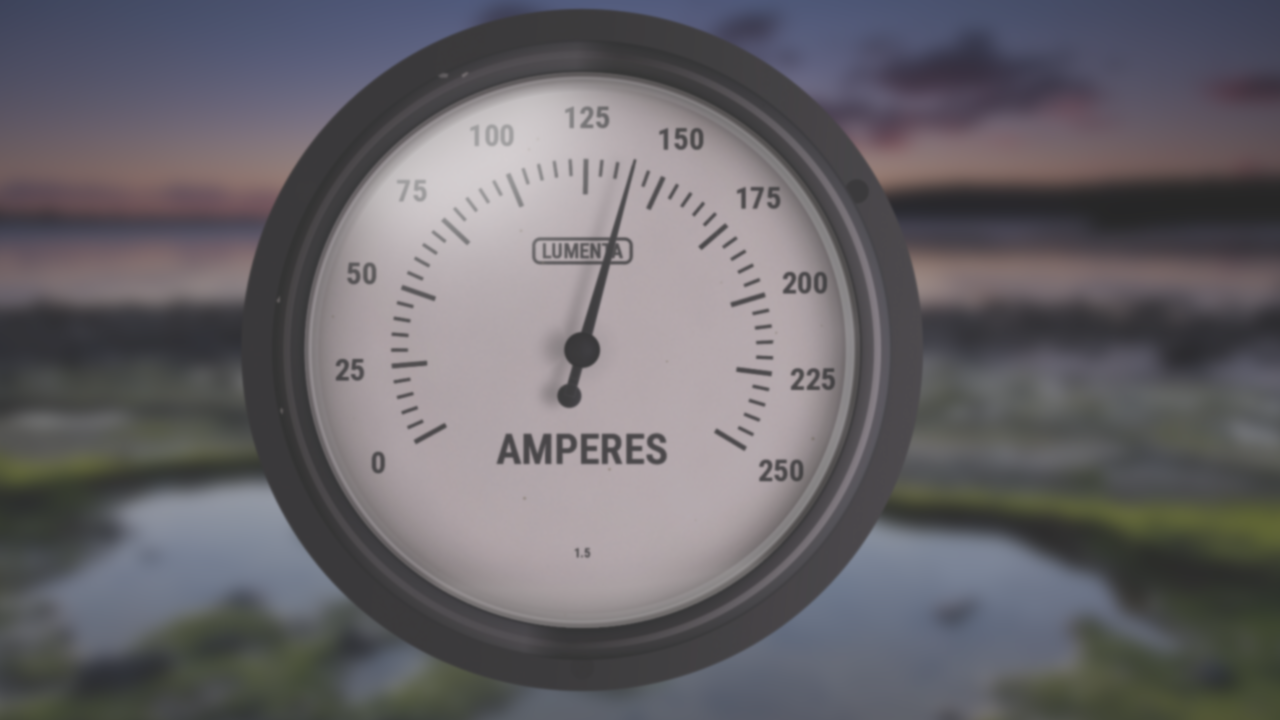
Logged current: 140; A
